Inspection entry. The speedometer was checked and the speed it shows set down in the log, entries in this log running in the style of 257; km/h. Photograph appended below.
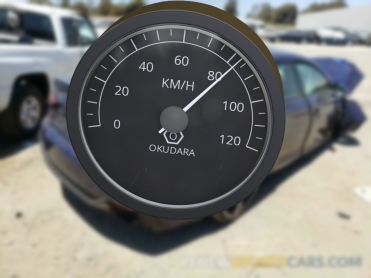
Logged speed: 82.5; km/h
